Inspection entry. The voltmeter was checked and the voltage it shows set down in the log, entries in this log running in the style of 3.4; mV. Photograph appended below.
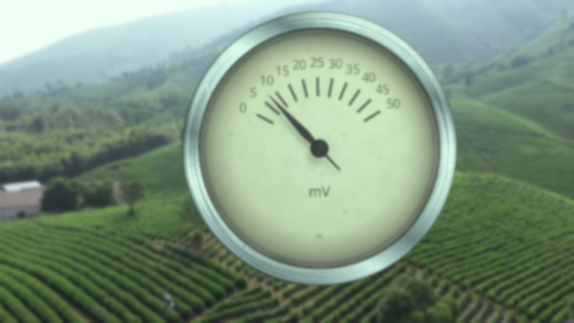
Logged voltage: 7.5; mV
